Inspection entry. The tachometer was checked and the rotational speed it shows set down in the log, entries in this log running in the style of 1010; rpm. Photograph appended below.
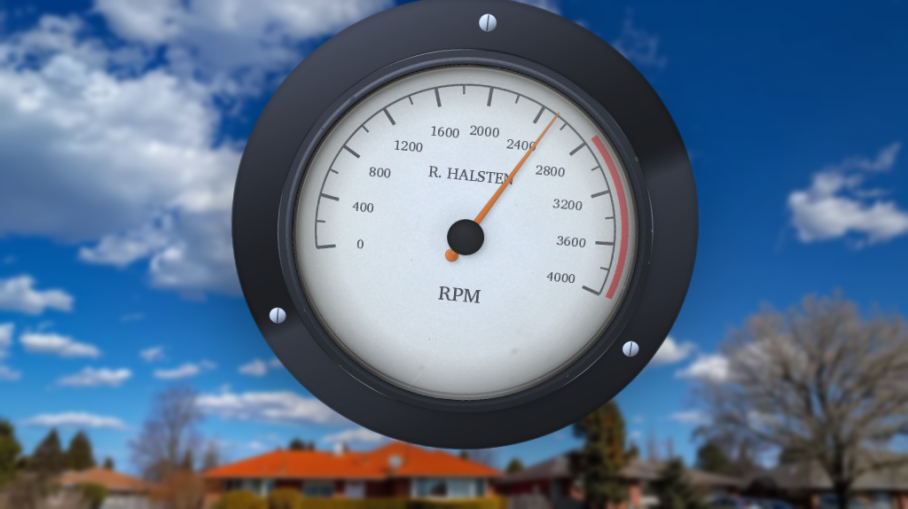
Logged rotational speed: 2500; rpm
